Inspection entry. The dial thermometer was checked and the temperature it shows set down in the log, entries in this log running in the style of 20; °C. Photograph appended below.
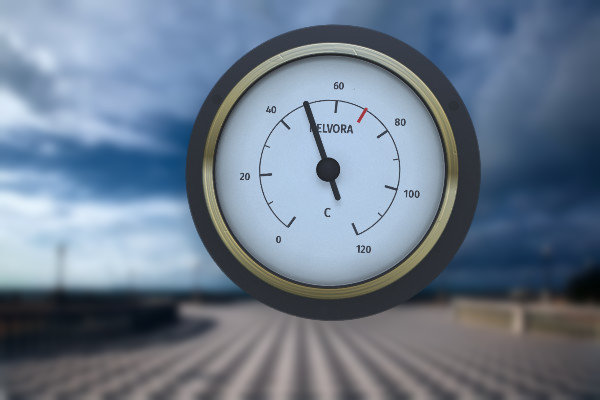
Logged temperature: 50; °C
